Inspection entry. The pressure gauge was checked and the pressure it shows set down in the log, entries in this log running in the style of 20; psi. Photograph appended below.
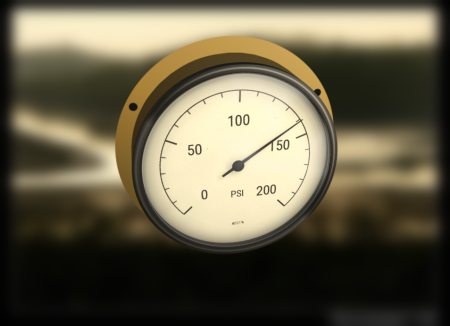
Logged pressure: 140; psi
